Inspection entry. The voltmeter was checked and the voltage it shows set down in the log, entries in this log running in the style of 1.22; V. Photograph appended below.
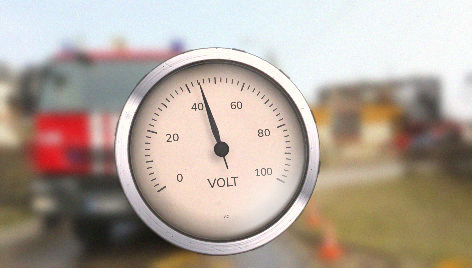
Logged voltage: 44; V
